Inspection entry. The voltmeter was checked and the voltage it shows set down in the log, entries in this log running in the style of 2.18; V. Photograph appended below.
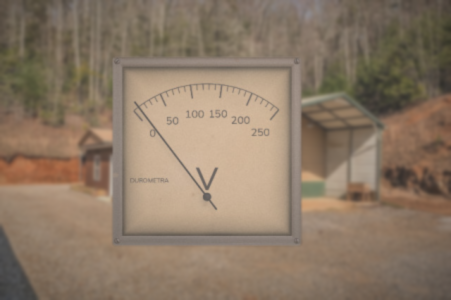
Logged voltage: 10; V
